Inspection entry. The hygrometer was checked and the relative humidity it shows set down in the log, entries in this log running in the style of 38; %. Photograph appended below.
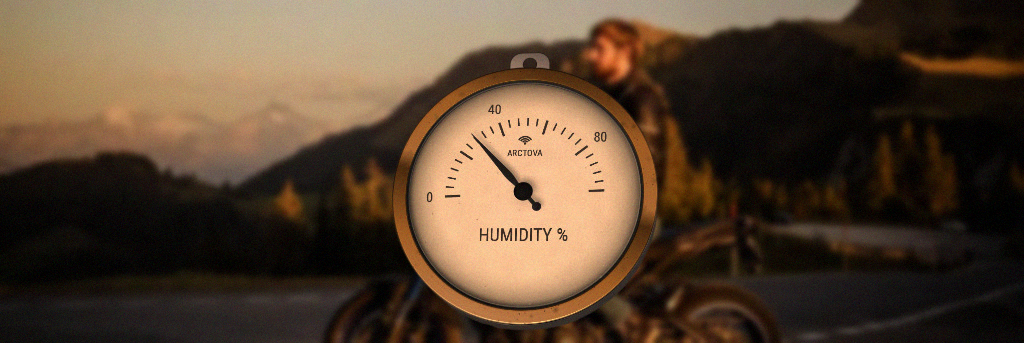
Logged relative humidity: 28; %
